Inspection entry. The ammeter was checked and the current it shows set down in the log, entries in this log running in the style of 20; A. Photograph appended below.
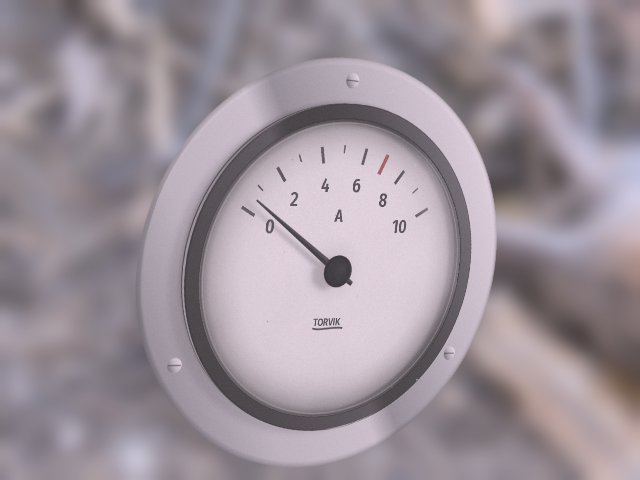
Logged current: 0.5; A
